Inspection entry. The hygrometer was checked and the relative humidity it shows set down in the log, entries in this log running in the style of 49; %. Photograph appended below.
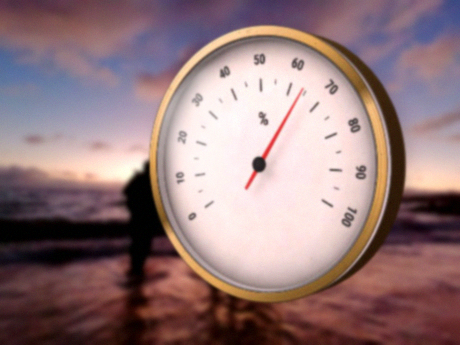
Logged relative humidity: 65; %
